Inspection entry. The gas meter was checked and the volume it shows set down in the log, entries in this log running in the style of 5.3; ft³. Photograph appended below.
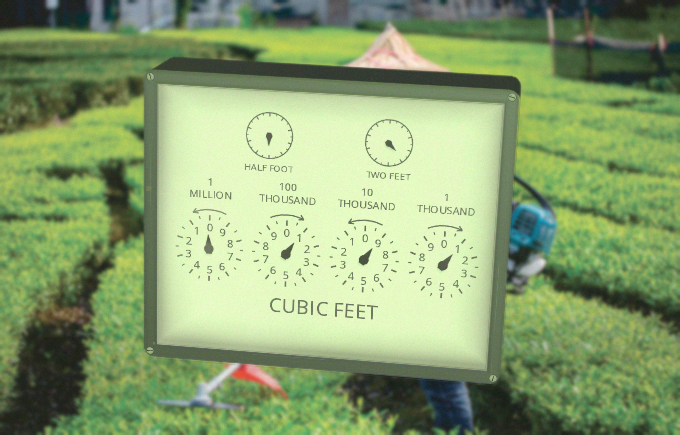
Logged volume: 9100; ft³
